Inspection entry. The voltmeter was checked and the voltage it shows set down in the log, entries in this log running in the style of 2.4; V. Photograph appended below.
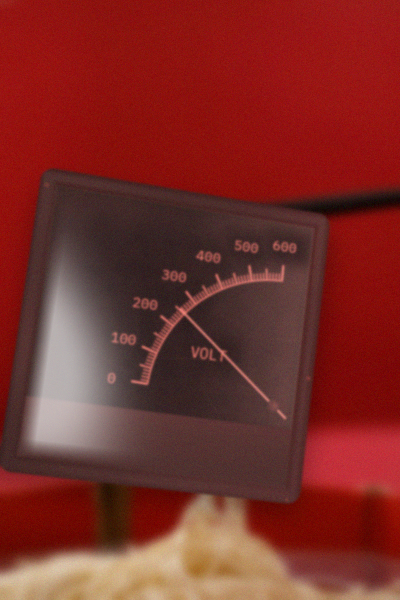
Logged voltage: 250; V
